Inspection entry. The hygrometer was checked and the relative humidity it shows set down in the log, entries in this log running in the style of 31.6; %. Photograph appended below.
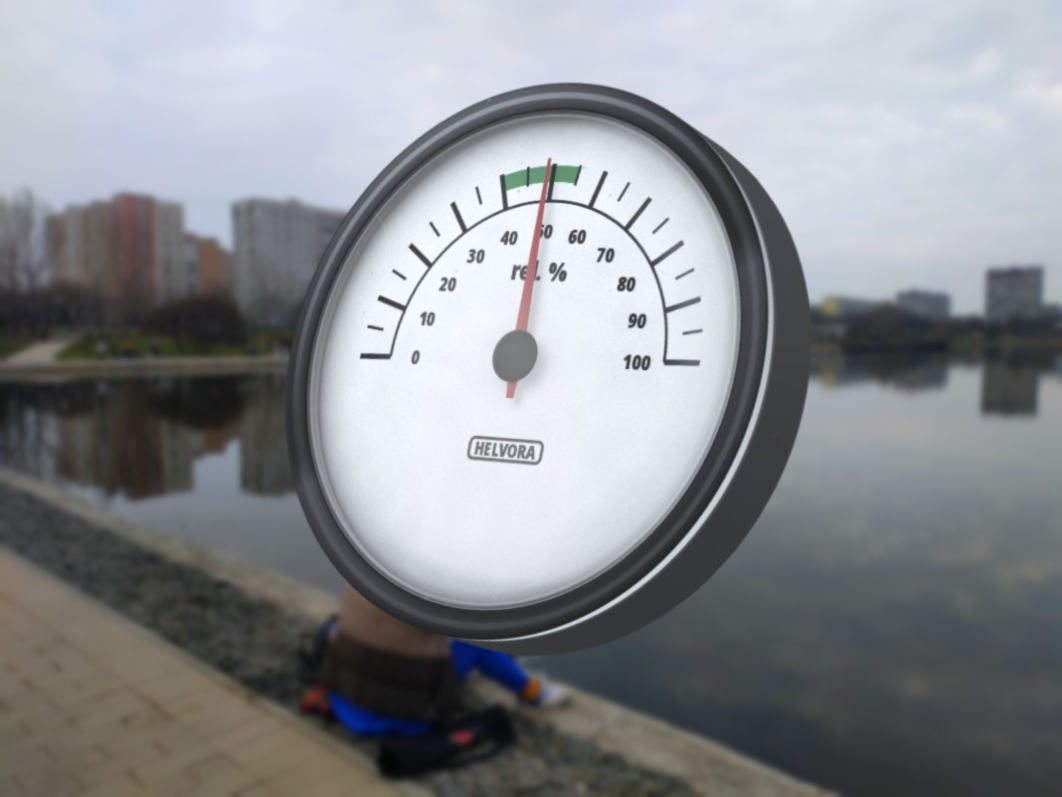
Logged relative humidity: 50; %
